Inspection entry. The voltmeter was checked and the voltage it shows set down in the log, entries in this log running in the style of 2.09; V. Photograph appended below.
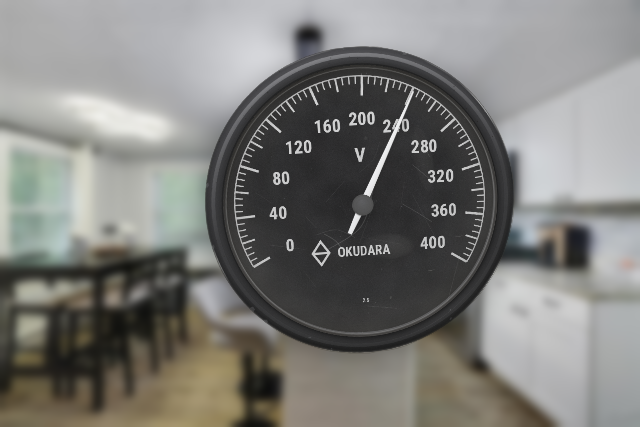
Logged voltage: 240; V
